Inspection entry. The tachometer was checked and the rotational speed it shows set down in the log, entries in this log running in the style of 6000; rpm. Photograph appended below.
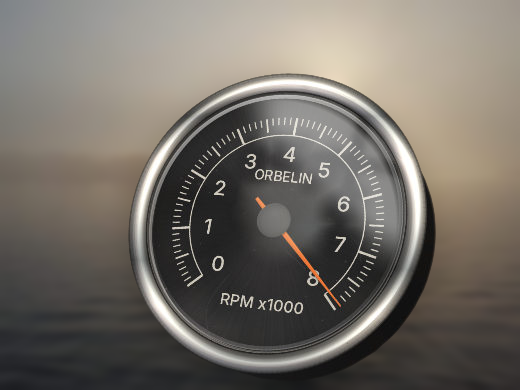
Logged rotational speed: 7900; rpm
